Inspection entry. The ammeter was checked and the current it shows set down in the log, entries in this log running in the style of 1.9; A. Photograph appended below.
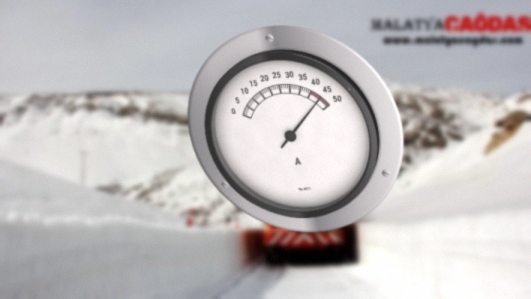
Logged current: 45; A
